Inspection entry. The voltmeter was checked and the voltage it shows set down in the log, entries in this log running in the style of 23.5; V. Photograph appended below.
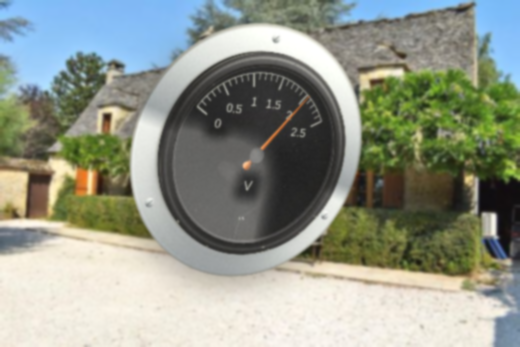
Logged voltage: 2; V
